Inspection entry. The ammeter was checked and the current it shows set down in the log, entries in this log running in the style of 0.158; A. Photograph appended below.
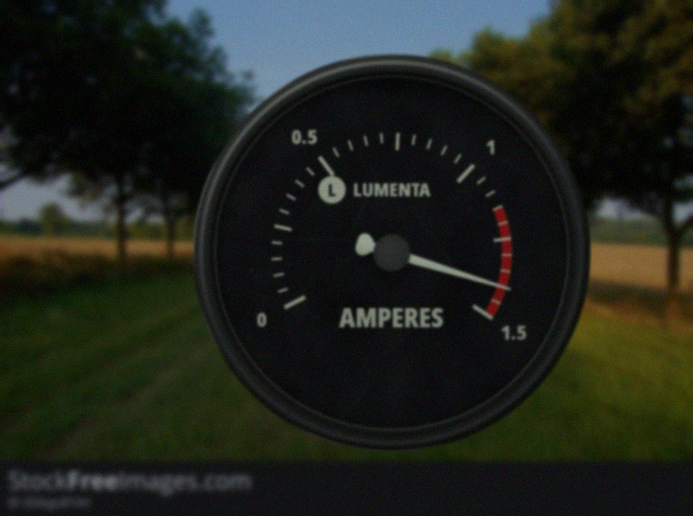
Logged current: 1.4; A
